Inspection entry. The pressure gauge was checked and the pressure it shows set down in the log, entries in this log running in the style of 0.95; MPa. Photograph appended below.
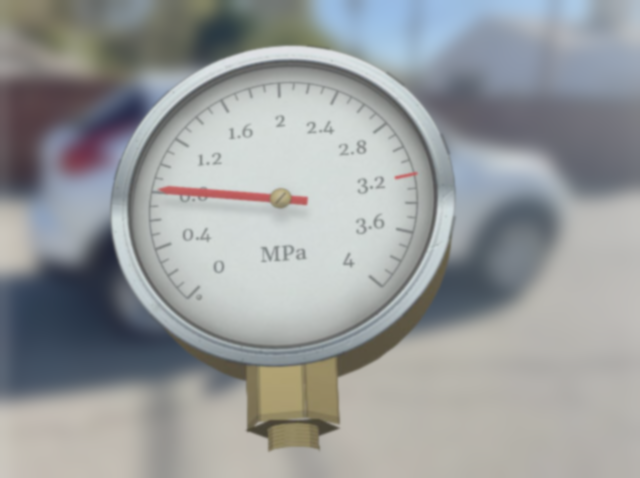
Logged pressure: 0.8; MPa
